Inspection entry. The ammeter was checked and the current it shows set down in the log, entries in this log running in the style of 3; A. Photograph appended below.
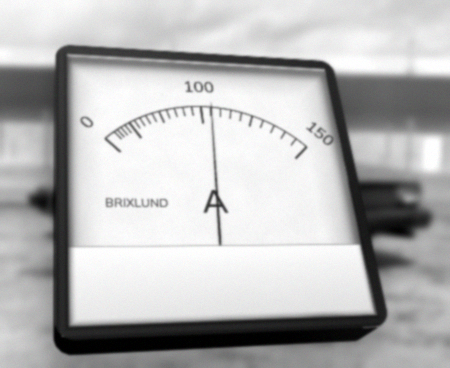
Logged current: 105; A
